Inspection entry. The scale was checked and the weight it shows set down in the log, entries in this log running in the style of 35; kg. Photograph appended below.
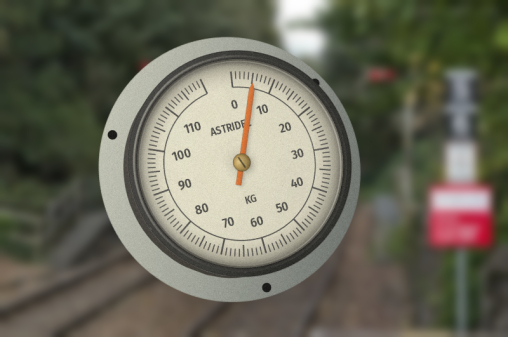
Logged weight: 5; kg
